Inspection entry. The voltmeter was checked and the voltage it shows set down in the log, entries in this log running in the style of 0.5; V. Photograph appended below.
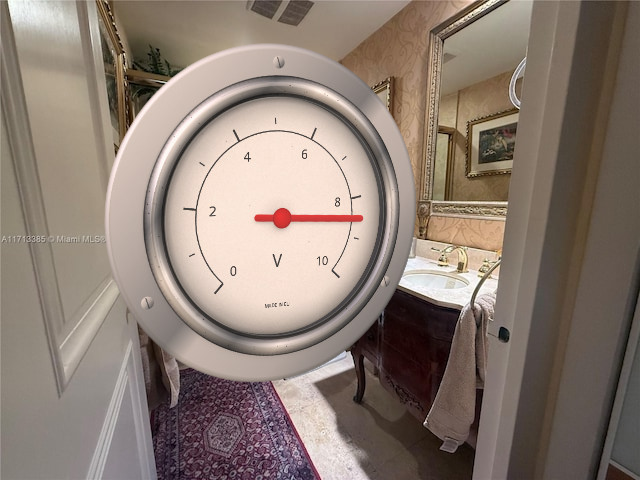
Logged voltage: 8.5; V
